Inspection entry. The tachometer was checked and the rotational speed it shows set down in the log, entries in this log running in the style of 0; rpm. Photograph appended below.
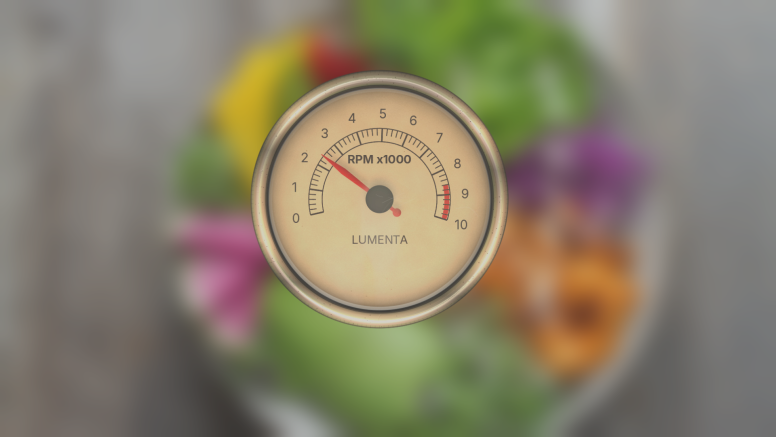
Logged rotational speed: 2400; rpm
